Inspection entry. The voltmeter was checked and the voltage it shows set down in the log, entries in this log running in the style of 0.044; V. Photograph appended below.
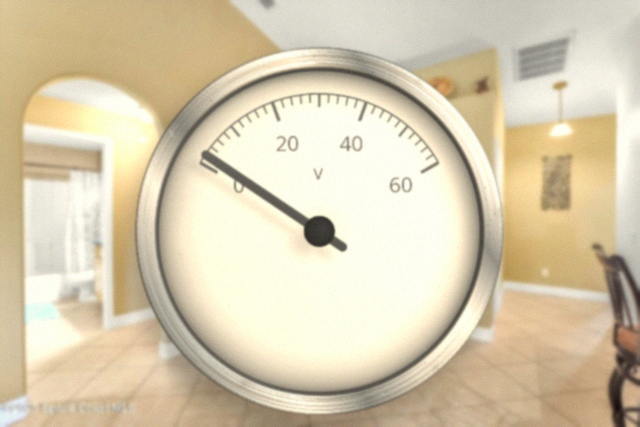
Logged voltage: 2; V
